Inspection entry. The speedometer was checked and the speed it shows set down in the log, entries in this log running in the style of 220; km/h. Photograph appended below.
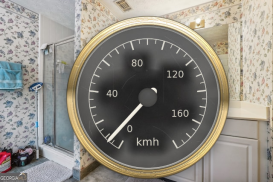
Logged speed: 7.5; km/h
